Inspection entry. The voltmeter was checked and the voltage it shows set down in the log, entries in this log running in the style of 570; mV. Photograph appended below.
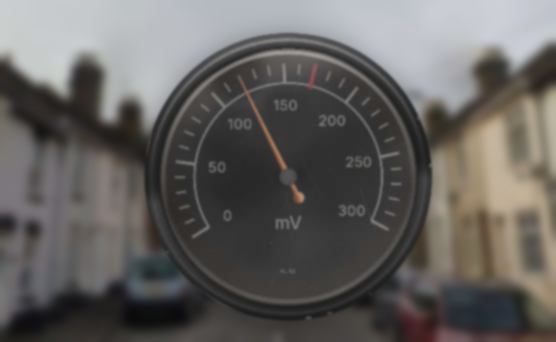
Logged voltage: 120; mV
